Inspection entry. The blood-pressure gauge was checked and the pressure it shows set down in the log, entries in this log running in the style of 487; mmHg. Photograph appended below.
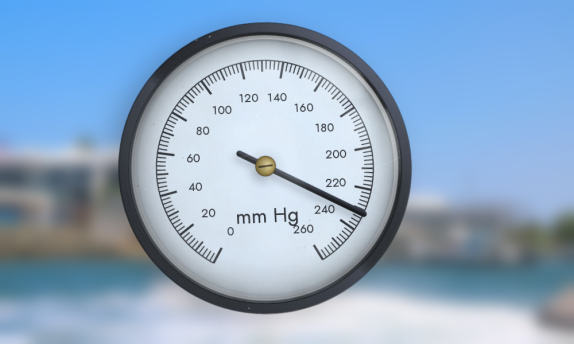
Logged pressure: 232; mmHg
